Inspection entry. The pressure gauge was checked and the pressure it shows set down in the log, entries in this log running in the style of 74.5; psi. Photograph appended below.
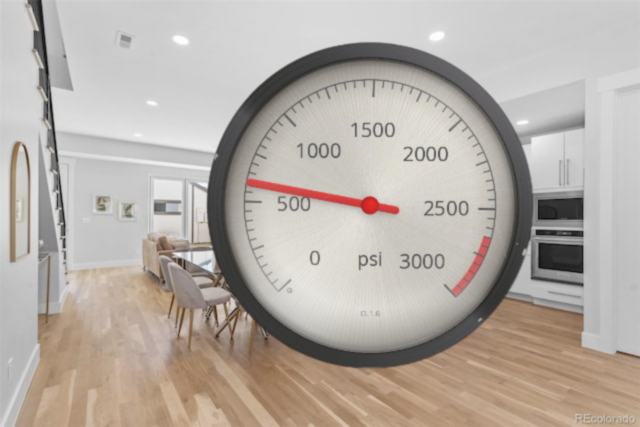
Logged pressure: 600; psi
